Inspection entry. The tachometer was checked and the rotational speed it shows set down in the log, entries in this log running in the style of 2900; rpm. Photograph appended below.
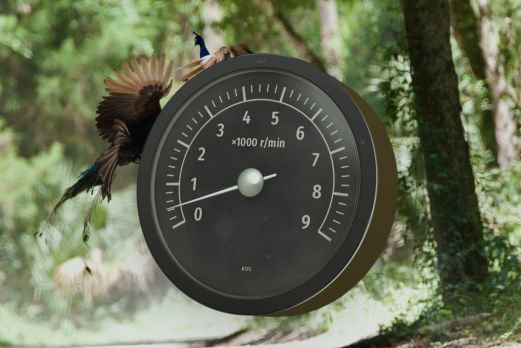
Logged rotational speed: 400; rpm
